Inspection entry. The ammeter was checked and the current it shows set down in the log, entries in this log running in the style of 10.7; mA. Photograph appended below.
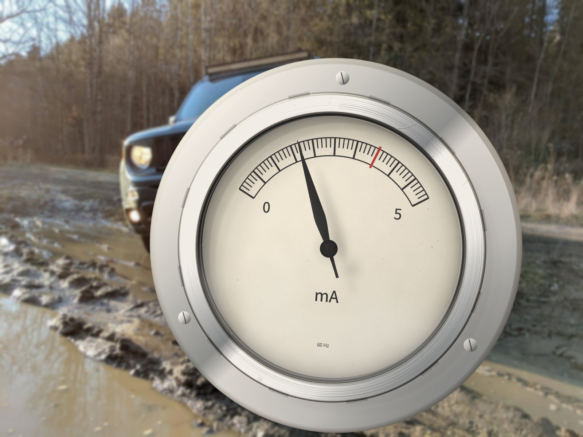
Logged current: 1.7; mA
